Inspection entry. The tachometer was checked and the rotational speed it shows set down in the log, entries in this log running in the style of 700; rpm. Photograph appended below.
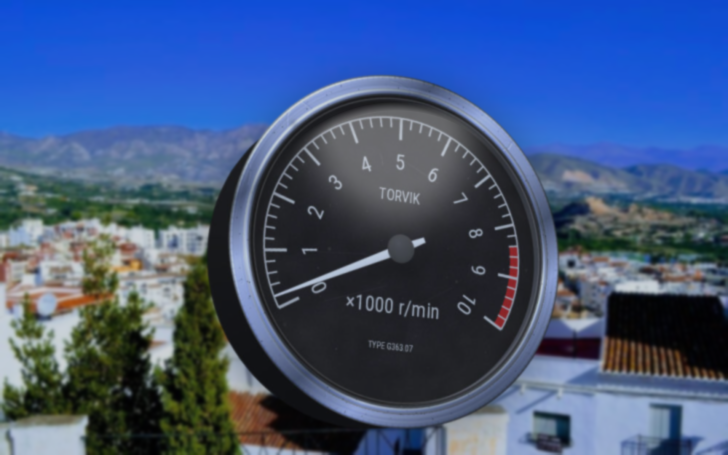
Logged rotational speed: 200; rpm
